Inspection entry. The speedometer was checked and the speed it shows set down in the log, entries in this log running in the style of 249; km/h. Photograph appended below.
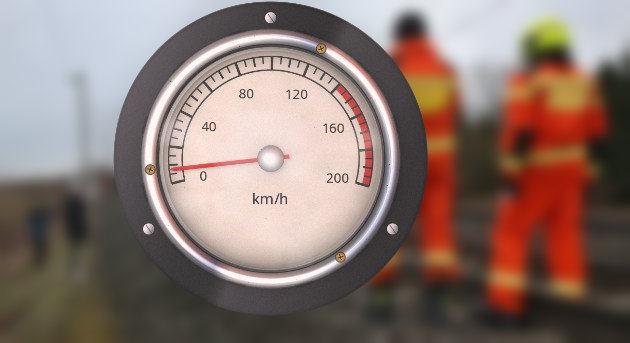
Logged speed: 7.5; km/h
